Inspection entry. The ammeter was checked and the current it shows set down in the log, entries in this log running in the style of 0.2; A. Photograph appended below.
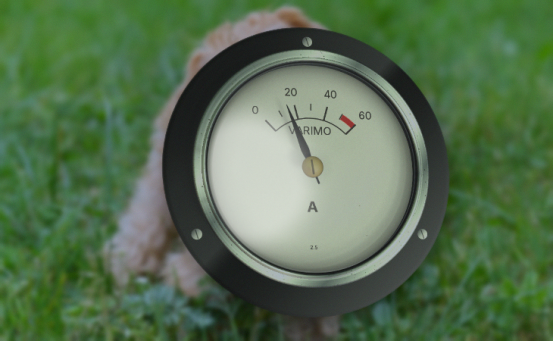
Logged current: 15; A
